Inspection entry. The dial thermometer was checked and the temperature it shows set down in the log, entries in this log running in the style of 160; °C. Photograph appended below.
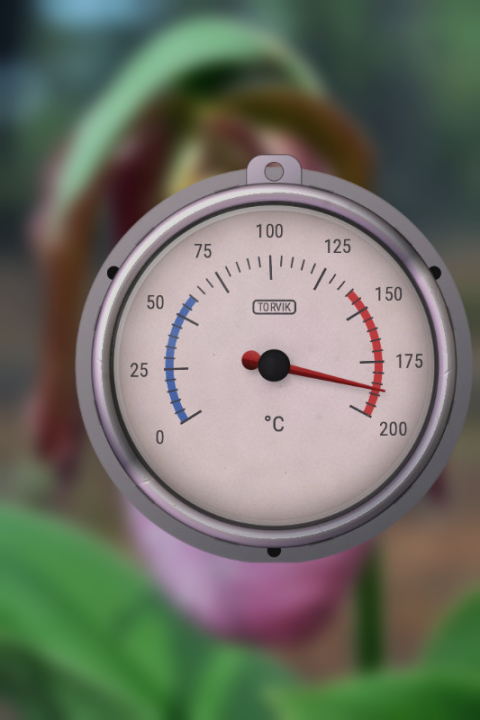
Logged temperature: 187.5; °C
